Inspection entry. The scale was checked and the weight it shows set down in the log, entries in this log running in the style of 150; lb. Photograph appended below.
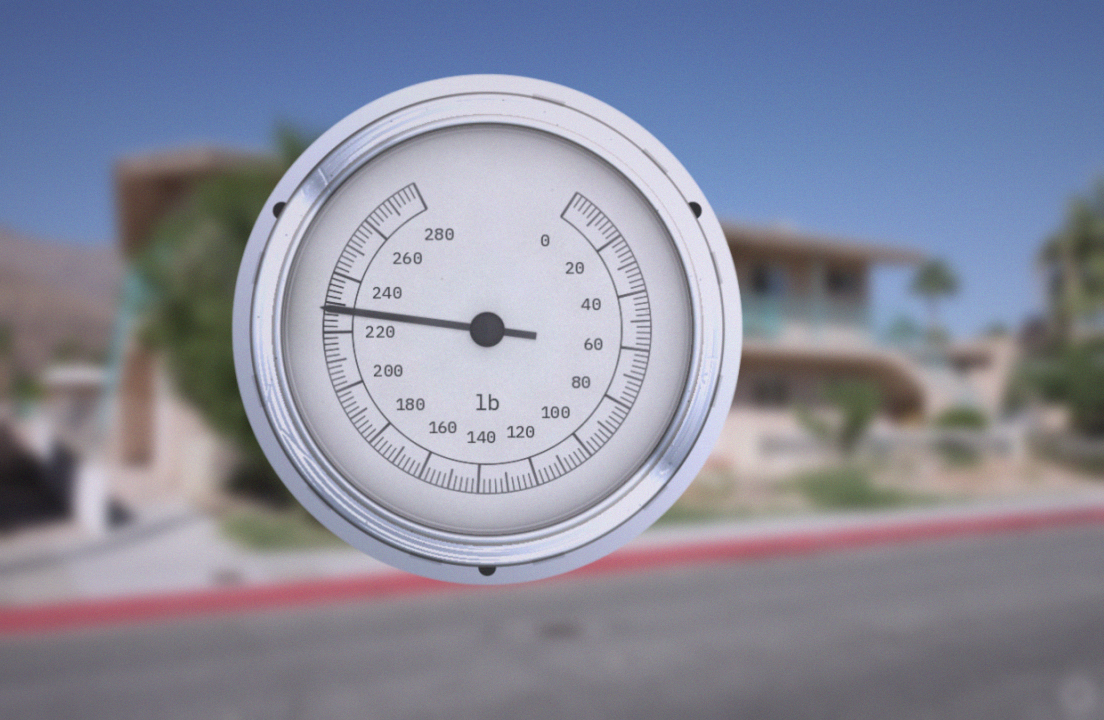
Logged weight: 228; lb
